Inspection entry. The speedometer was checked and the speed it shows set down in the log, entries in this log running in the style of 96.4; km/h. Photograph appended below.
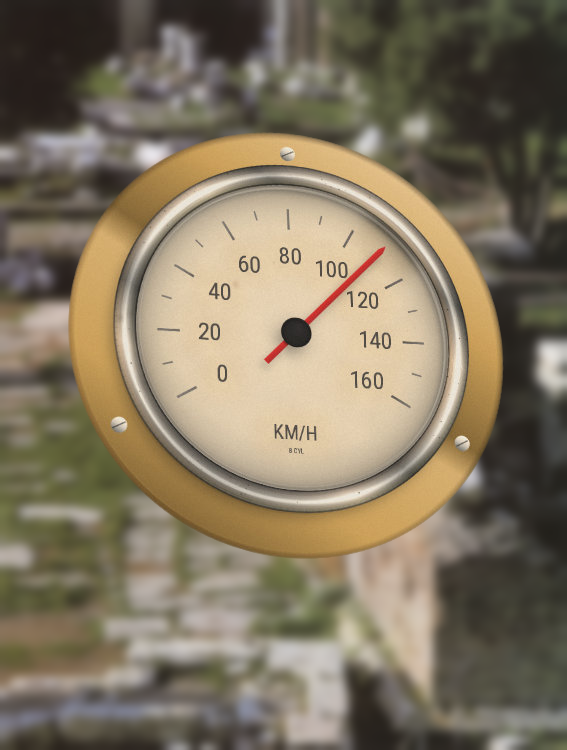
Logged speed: 110; km/h
